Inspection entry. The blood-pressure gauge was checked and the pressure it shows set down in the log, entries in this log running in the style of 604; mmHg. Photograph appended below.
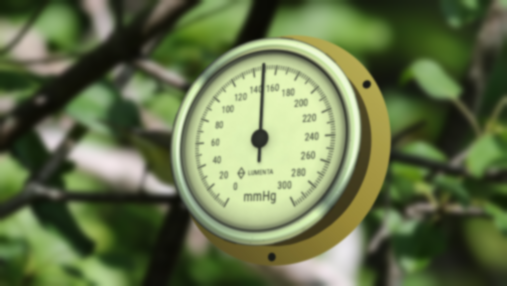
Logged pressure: 150; mmHg
